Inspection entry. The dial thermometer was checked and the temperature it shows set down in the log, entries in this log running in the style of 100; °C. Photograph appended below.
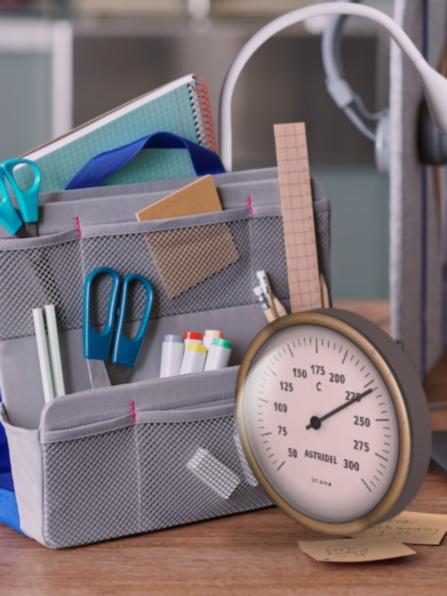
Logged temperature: 230; °C
